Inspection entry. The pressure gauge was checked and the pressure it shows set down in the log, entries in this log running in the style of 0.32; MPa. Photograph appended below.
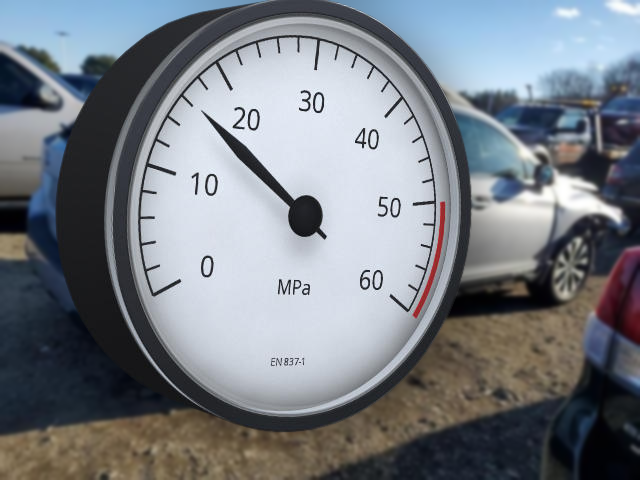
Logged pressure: 16; MPa
